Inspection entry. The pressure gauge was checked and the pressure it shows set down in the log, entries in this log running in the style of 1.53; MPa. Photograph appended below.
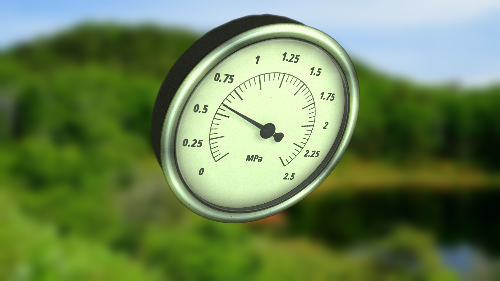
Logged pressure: 0.6; MPa
